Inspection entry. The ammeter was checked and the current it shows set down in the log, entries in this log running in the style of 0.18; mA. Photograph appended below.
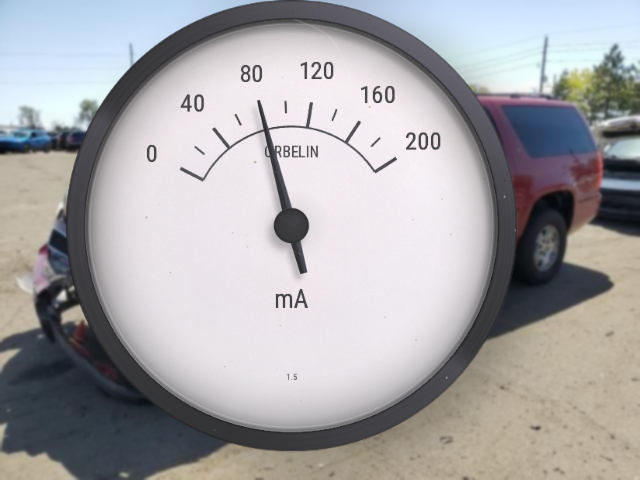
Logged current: 80; mA
